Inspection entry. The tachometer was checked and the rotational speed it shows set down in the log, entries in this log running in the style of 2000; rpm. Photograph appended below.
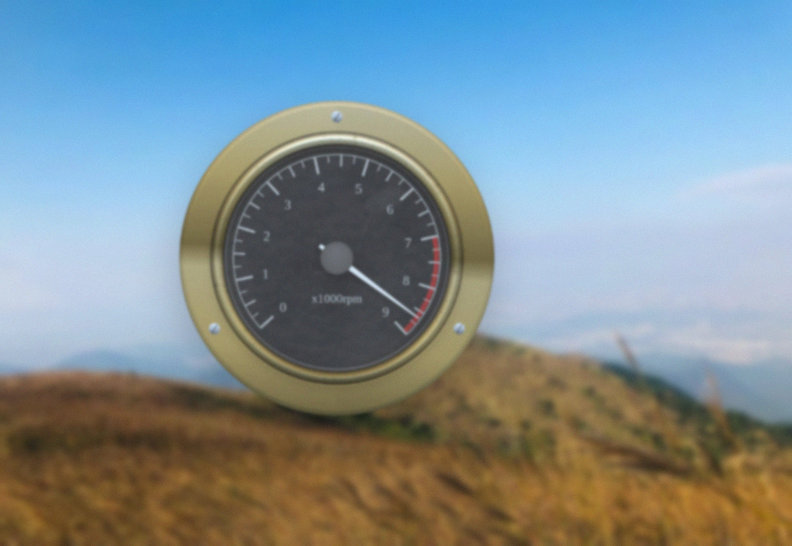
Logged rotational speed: 8625; rpm
